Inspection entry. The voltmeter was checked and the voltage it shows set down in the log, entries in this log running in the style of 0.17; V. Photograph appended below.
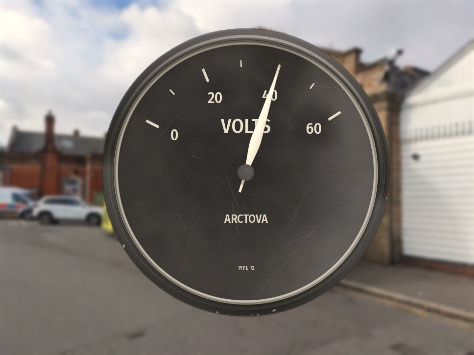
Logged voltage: 40; V
